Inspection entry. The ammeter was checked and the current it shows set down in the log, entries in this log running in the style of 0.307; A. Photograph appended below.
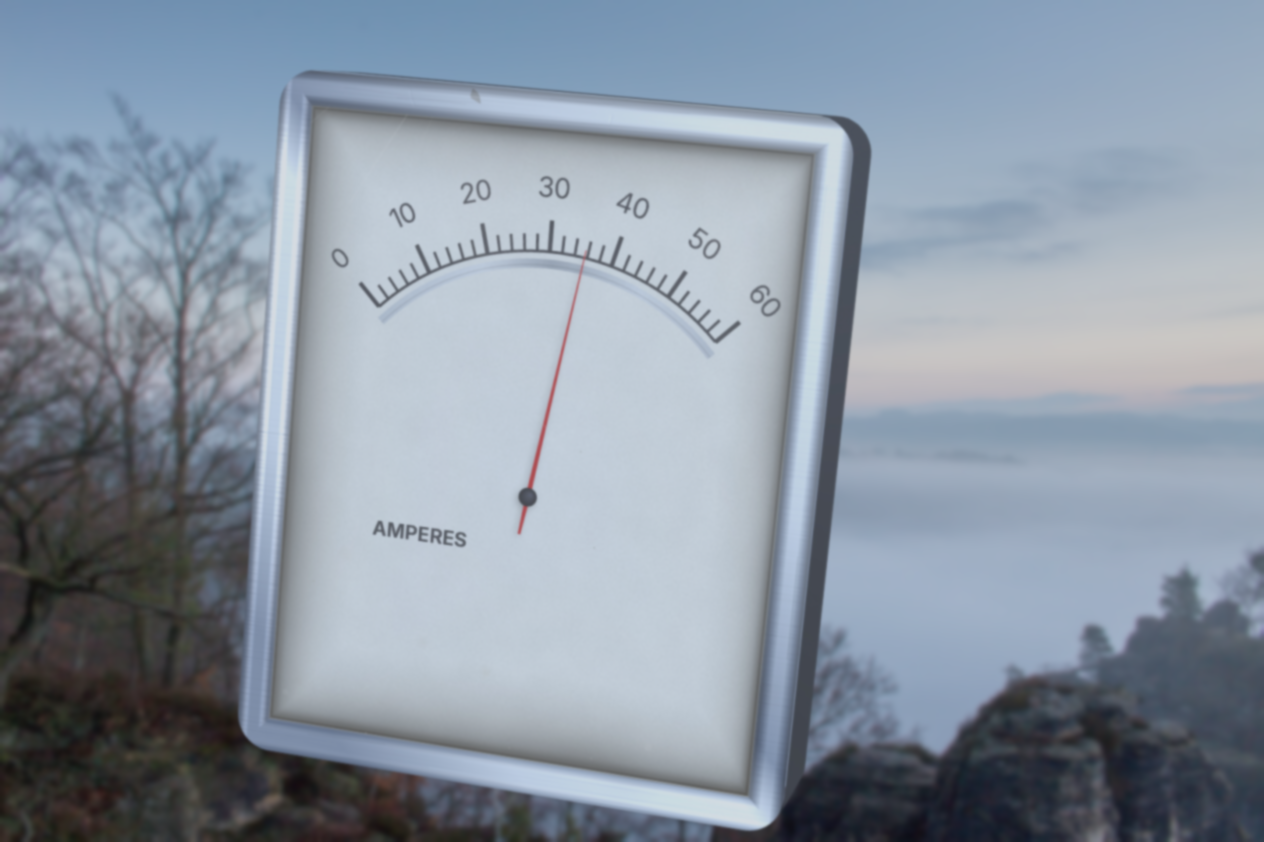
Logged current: 36; A
